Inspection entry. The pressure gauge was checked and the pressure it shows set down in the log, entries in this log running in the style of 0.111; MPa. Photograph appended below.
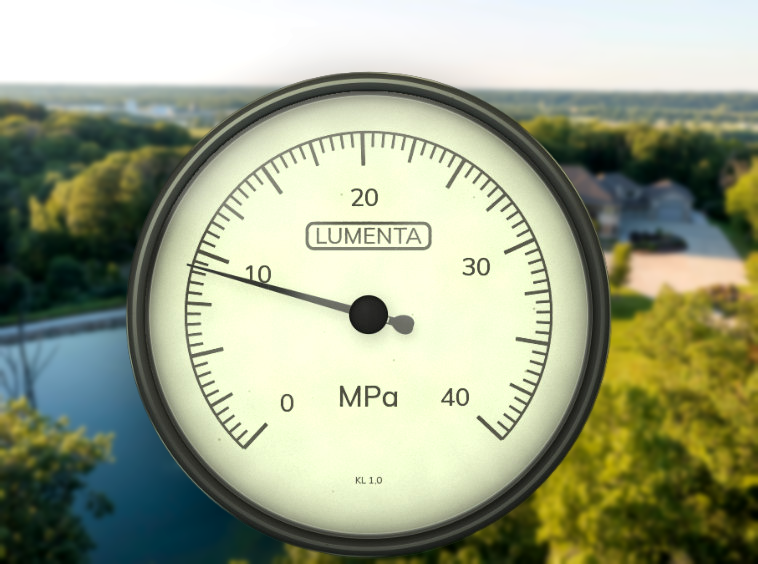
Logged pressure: 9.25; MPa
